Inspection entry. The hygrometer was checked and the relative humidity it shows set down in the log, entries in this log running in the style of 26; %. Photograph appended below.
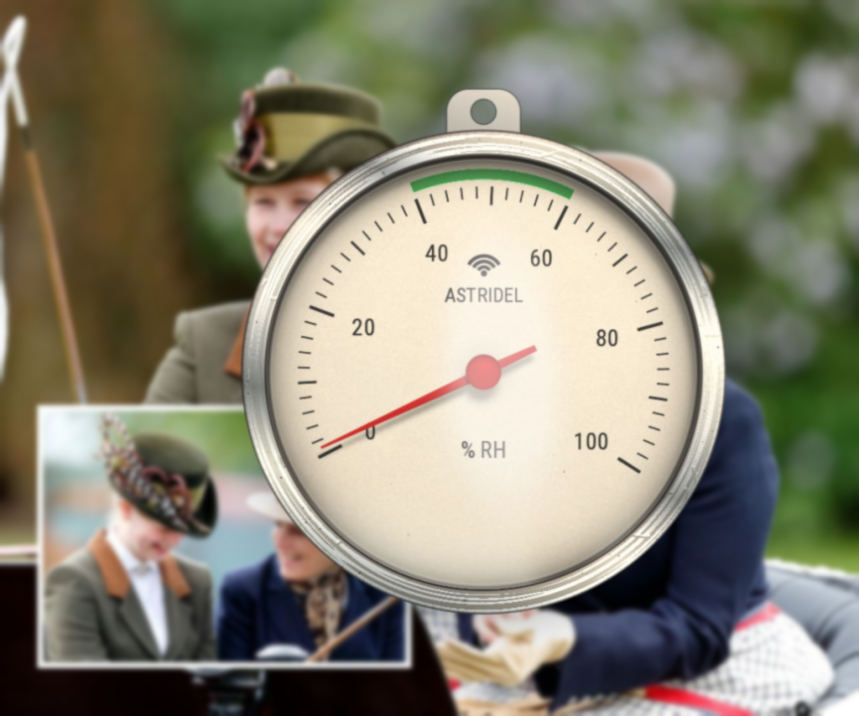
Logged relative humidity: 1; %
